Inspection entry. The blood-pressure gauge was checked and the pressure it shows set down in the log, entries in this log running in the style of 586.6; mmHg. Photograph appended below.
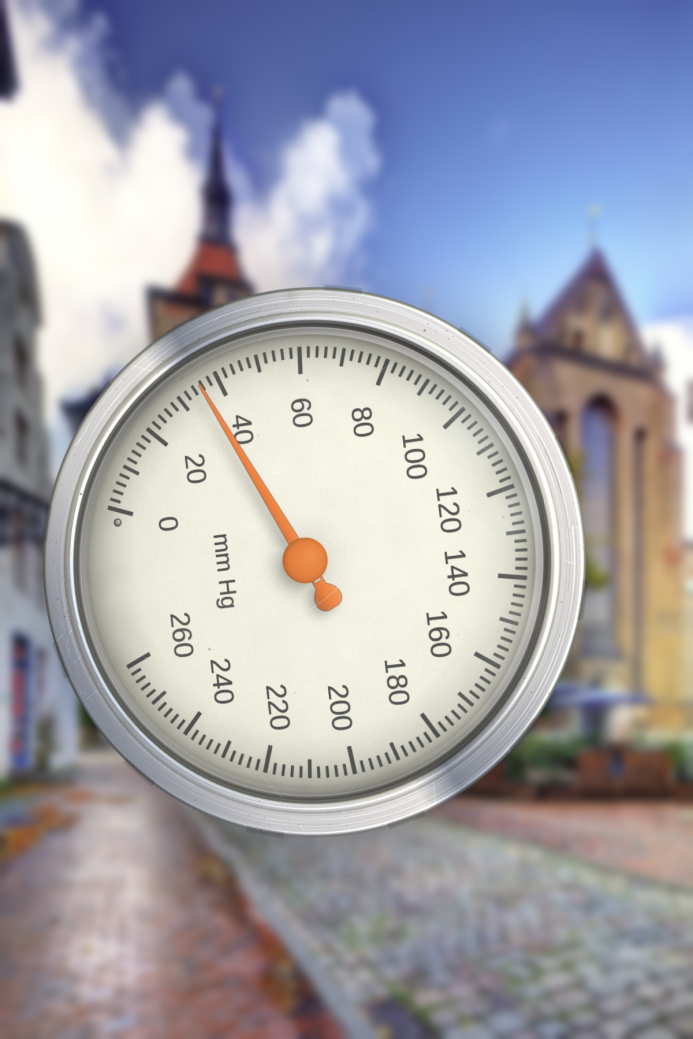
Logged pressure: 36; mmHg
